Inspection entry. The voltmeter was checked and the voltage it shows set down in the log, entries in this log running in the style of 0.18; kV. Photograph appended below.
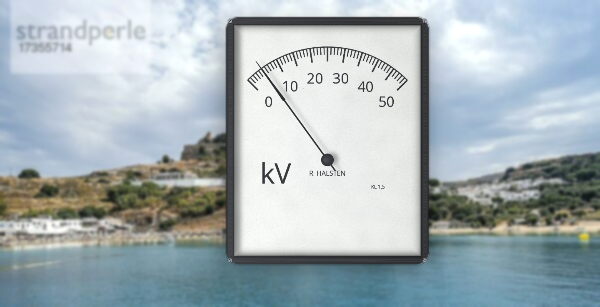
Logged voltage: 5; kV
